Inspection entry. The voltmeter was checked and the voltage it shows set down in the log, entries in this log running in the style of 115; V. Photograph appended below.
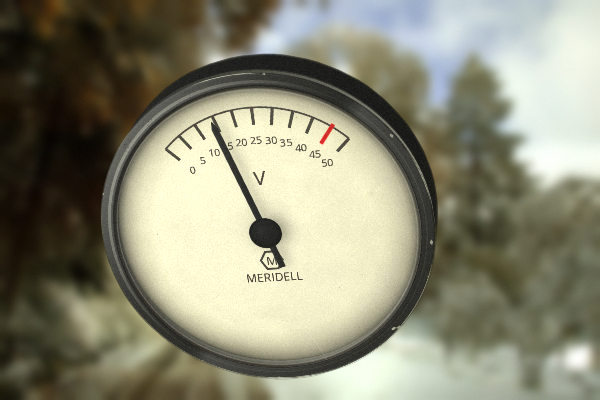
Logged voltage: 15; V
